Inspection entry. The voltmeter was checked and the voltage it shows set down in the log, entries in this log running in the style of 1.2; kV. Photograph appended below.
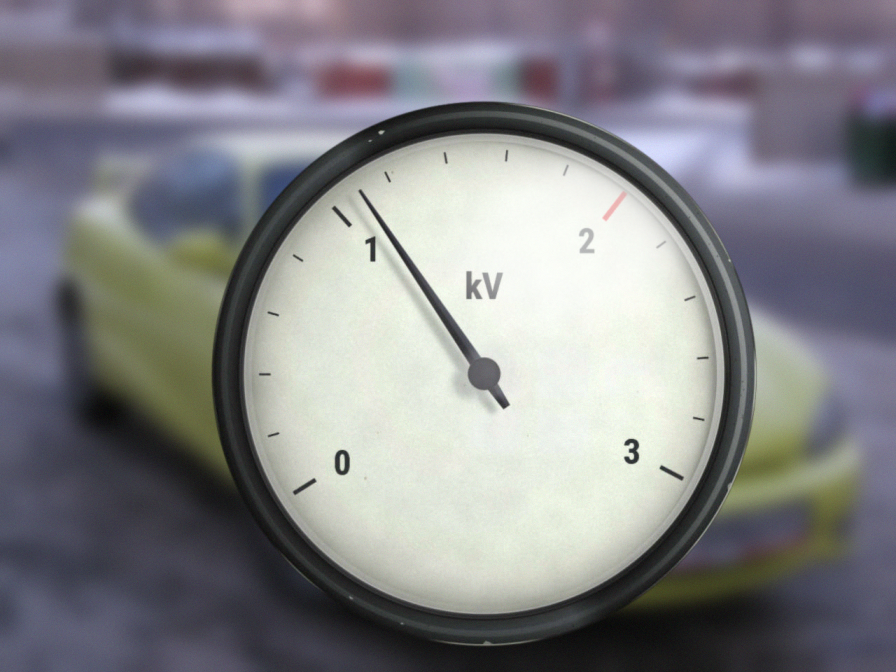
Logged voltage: 1.1; kV
